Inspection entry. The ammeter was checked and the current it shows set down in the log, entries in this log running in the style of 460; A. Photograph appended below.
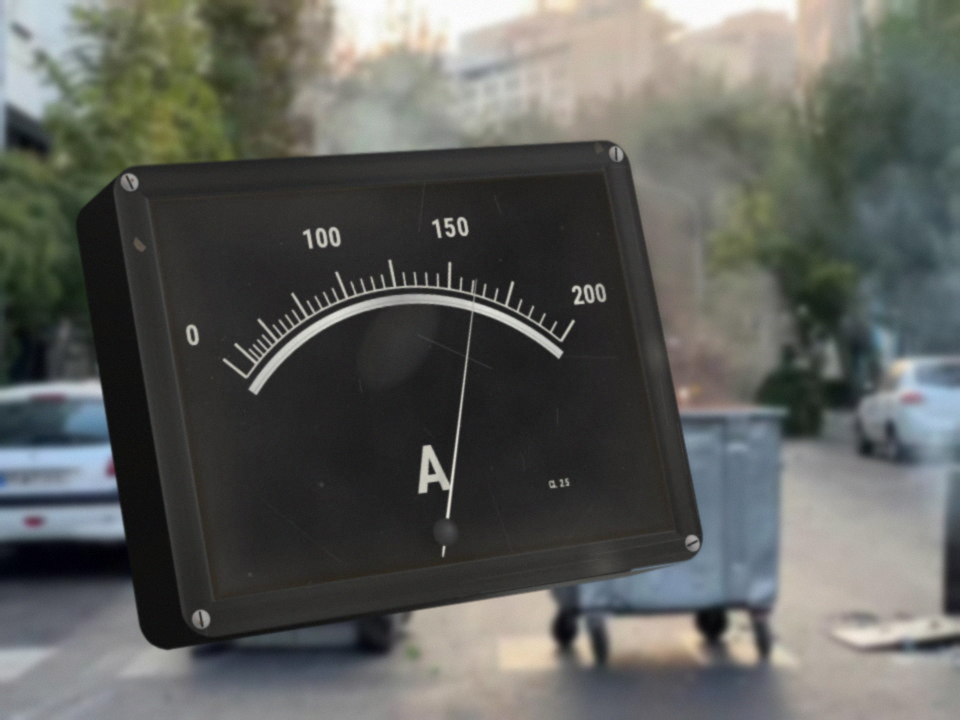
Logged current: 160; A
